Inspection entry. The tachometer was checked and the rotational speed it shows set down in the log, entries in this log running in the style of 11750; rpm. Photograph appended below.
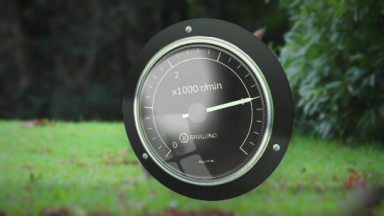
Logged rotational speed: 4000; rpm
